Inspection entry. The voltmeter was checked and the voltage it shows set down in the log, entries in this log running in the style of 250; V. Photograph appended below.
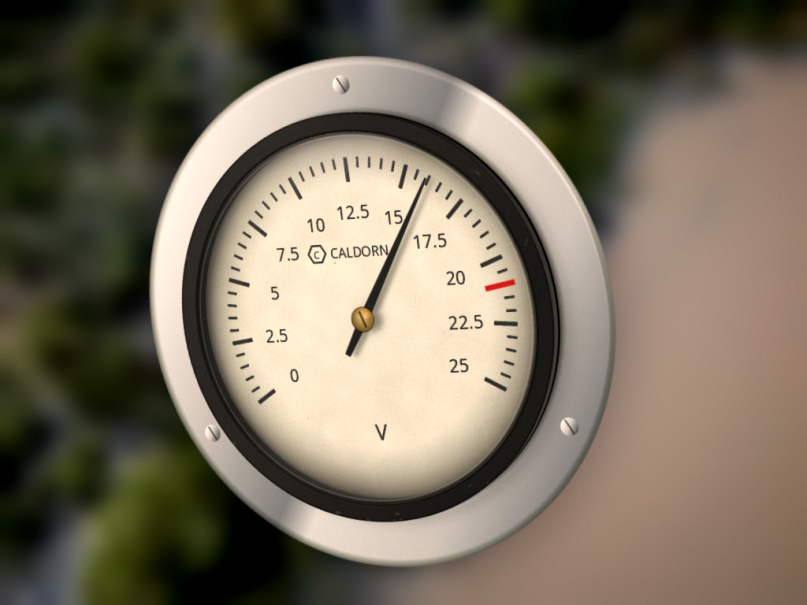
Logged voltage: 16; V
